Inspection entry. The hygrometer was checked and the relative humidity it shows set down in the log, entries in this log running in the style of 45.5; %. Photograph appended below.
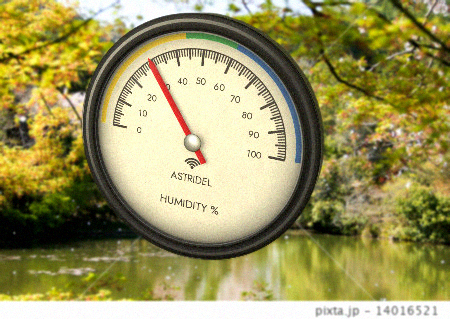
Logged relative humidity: 30; %
